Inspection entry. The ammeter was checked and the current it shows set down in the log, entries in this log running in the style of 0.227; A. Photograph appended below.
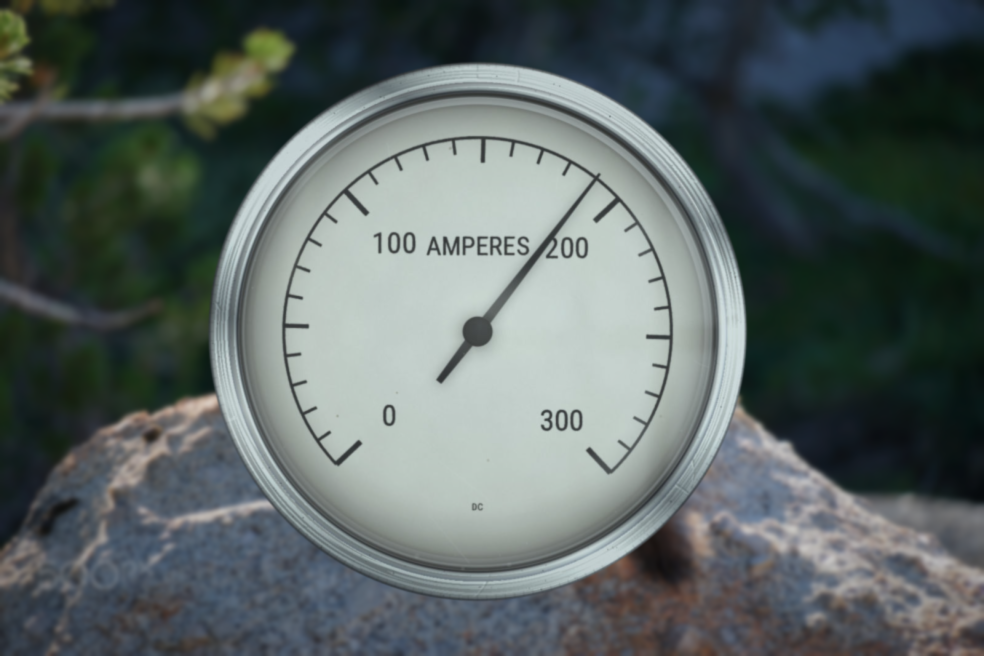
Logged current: 190; A
